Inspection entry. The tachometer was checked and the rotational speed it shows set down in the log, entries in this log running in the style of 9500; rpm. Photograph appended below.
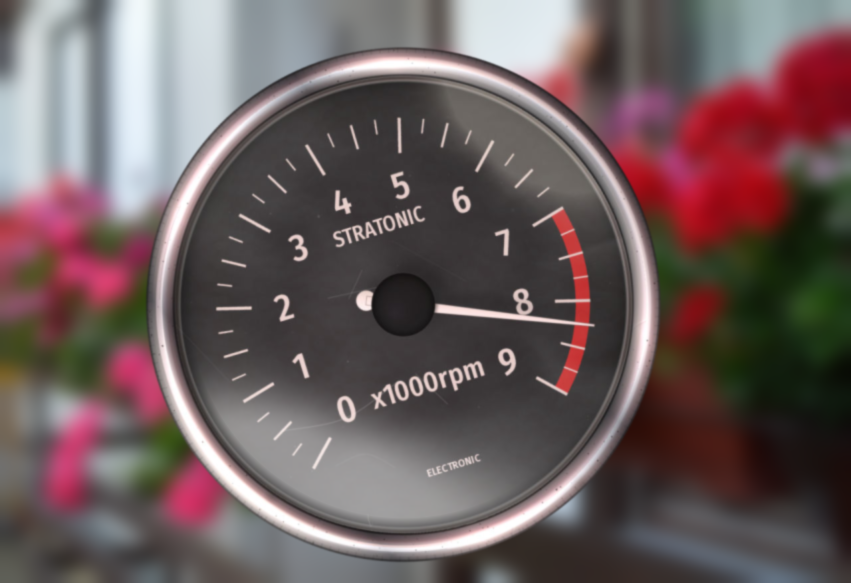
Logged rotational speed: 8250; rpm
